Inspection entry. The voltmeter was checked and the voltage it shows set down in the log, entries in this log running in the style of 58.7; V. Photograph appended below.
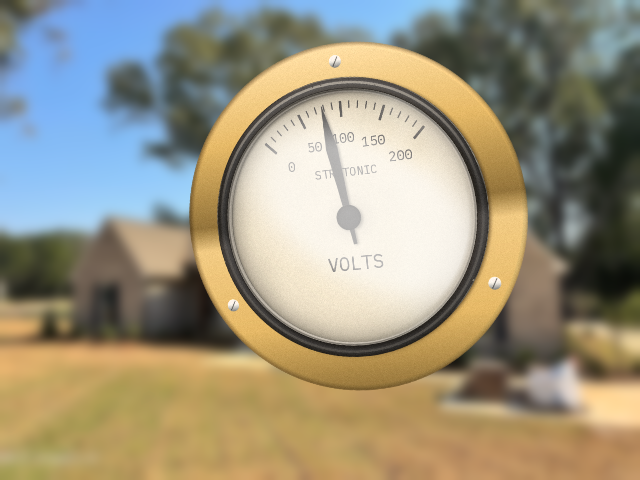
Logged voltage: 80; V
